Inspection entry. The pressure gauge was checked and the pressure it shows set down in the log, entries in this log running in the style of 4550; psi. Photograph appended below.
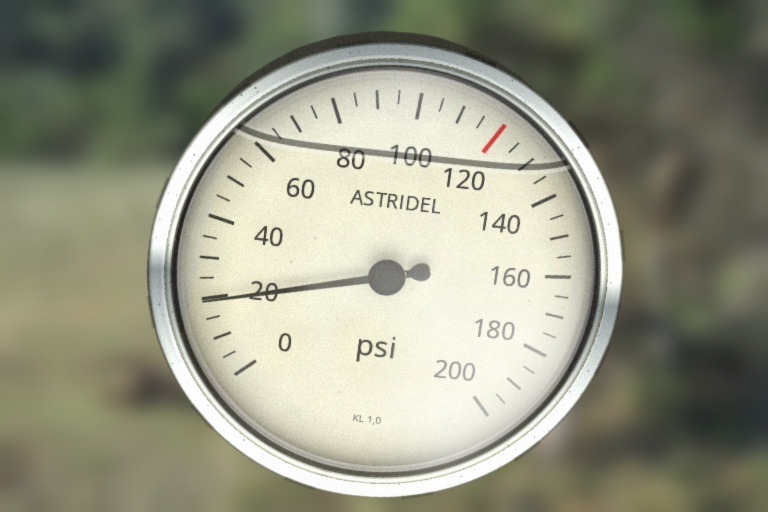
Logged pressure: 20; psi
